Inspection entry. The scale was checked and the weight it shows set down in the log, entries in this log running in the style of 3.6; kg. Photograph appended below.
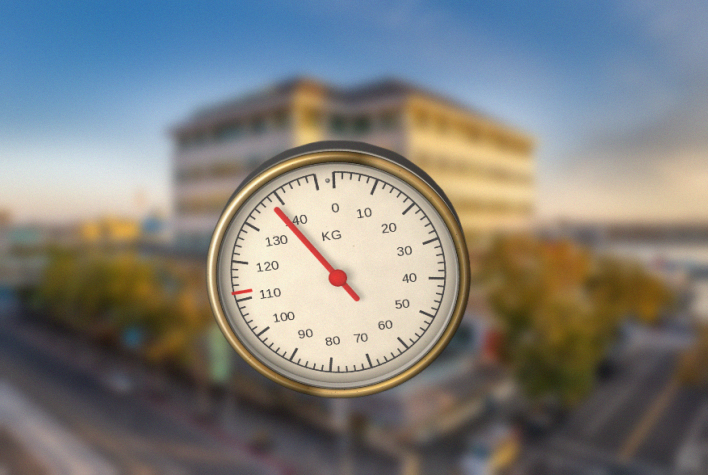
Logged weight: 138; kg
